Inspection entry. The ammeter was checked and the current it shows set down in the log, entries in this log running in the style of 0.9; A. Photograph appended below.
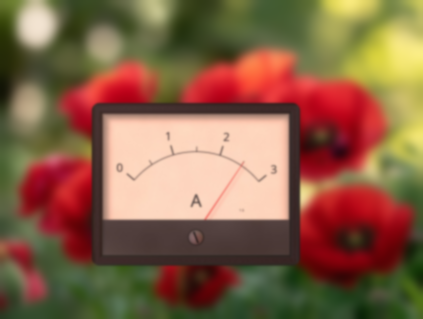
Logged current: 2.5; A
